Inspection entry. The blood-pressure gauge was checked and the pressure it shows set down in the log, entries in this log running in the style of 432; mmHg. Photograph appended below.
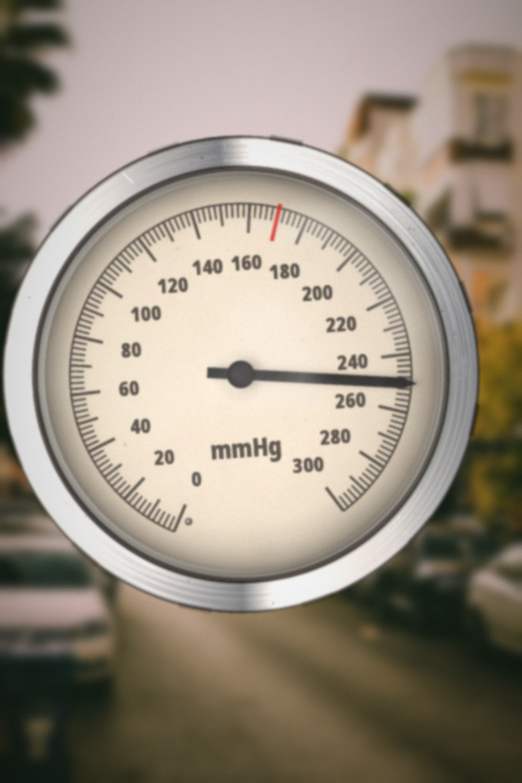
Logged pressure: 250; mmHg
